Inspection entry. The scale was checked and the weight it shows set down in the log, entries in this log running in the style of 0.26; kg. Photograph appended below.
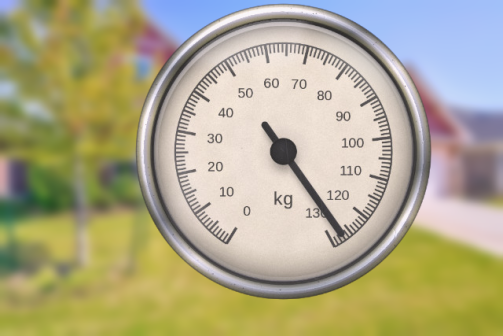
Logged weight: 127; kg
